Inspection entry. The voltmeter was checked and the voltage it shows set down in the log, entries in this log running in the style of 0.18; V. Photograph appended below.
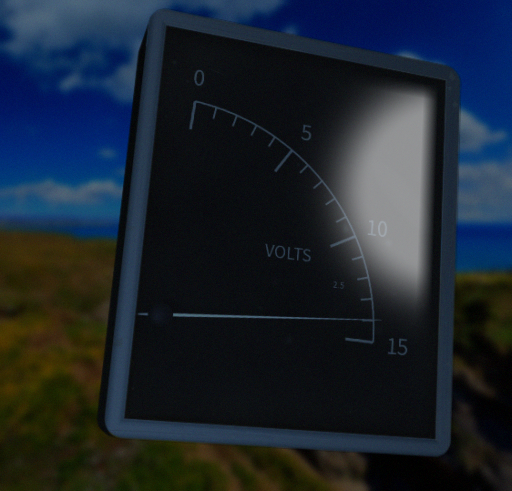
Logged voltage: 14; V
